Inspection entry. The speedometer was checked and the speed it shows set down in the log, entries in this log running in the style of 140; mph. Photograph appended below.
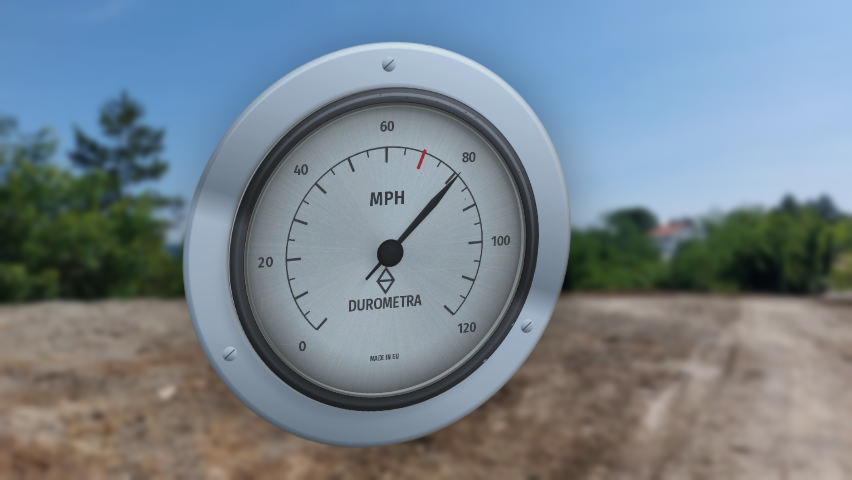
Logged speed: 80; mph
